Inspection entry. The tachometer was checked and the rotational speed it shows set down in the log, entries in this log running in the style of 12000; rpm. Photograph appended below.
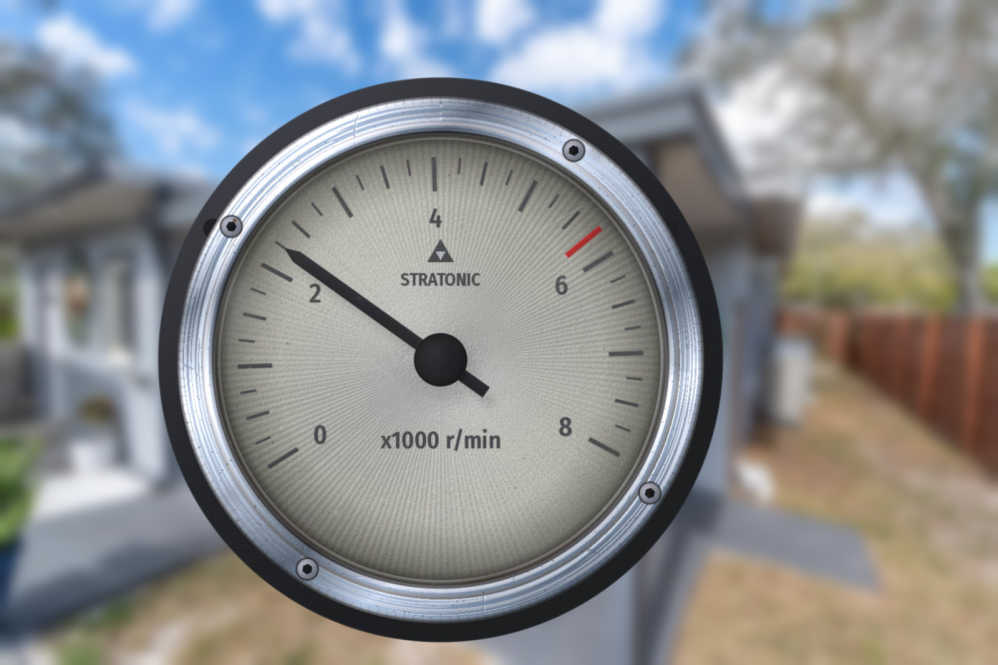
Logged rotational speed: 2250; rpm
